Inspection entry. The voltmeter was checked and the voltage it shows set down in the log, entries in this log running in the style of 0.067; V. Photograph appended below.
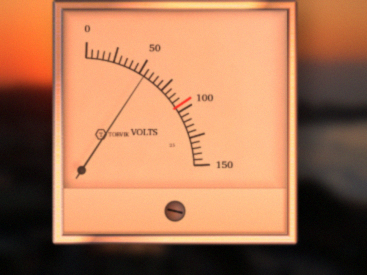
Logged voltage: 55; V
